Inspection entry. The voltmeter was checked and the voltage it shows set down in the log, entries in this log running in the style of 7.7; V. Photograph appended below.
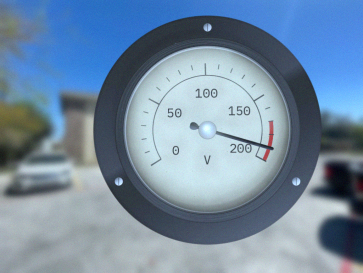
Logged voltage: 190; V
